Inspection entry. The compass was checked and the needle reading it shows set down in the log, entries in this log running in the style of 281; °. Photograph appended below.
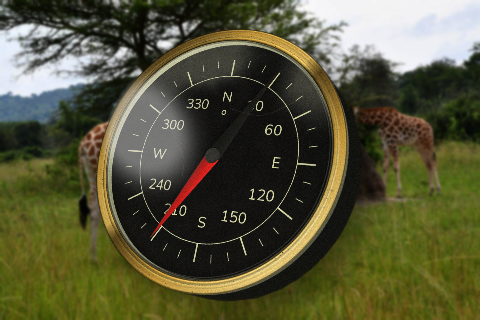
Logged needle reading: 210; °
